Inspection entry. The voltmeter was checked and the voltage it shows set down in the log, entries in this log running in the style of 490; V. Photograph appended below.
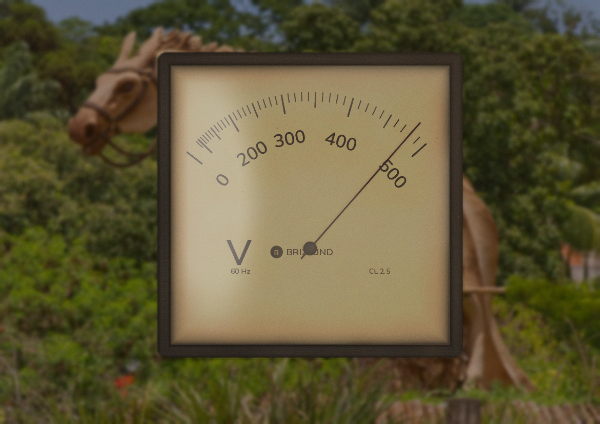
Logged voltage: 480; V
